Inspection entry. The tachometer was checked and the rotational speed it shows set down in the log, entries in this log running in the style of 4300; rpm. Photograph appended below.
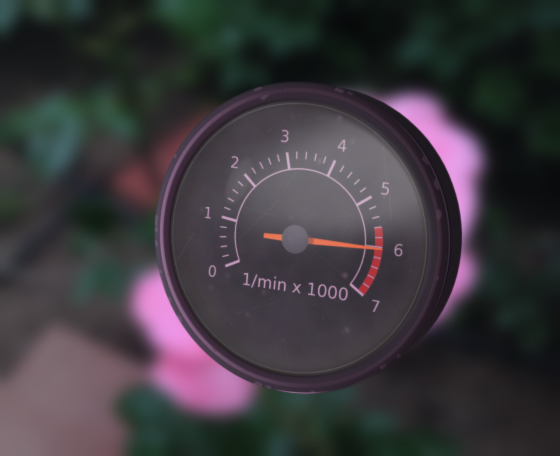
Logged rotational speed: 6000; rpm
